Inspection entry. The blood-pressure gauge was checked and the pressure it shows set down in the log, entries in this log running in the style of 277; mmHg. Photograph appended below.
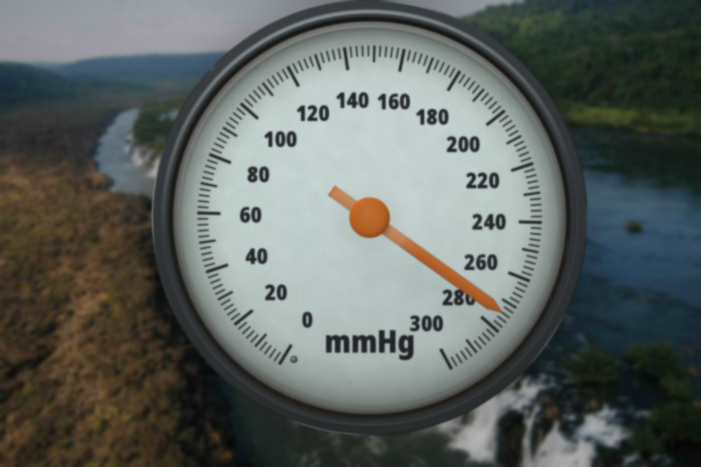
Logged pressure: 274; mmHg
